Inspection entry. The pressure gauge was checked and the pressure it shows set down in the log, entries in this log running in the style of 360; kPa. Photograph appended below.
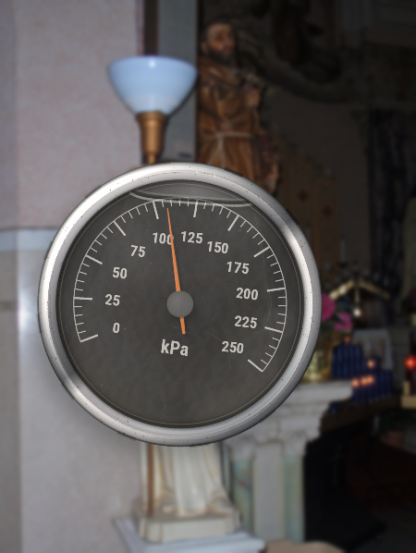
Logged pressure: 107.5; kPa
